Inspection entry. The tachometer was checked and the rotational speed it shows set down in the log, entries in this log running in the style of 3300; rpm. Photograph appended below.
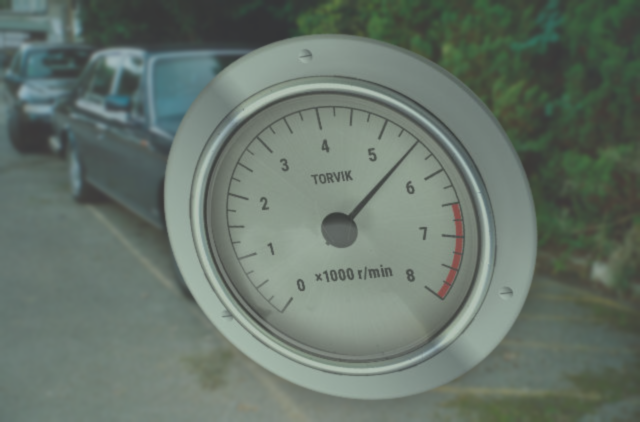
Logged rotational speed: 5500; rpm
